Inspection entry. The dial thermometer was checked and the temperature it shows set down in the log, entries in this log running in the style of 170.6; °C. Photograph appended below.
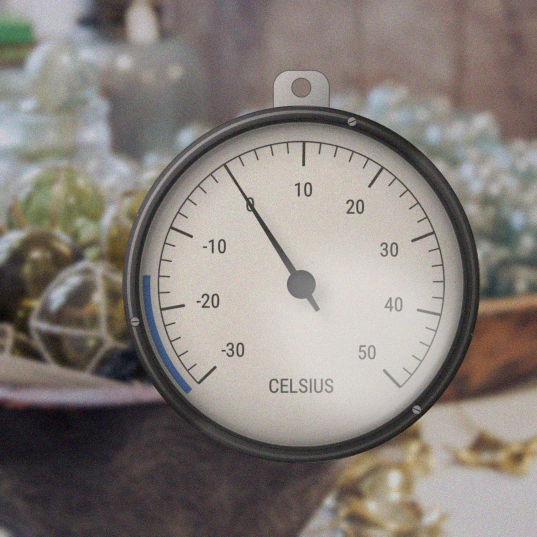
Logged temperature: 0; °C
